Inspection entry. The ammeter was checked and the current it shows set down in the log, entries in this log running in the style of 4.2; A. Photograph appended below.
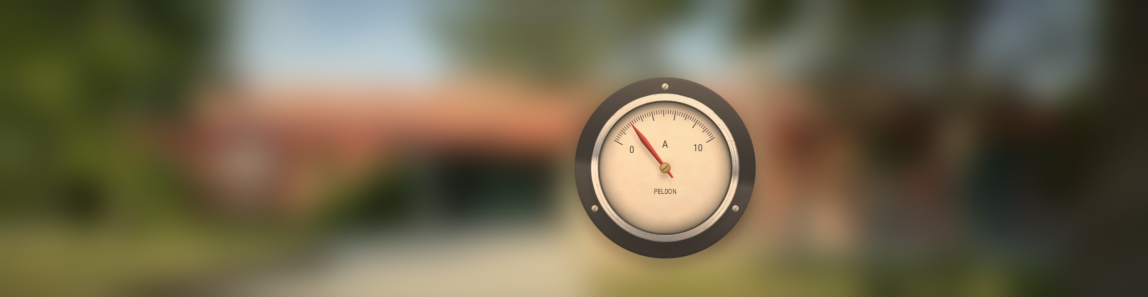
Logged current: 2; A
